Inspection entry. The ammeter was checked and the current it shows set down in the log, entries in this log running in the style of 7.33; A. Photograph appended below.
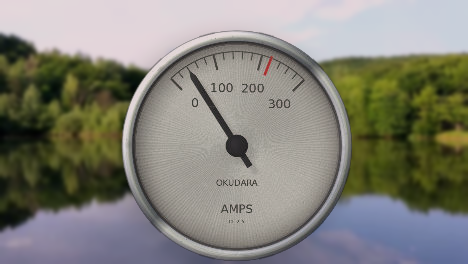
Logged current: 40; A
